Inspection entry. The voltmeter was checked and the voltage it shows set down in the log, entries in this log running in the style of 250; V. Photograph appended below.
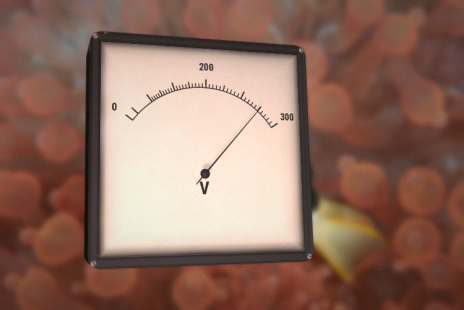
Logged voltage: 275; V
